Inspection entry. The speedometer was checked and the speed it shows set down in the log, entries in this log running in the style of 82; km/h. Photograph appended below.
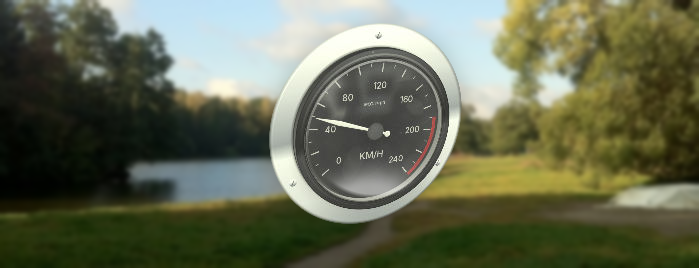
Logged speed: 50; km/h
